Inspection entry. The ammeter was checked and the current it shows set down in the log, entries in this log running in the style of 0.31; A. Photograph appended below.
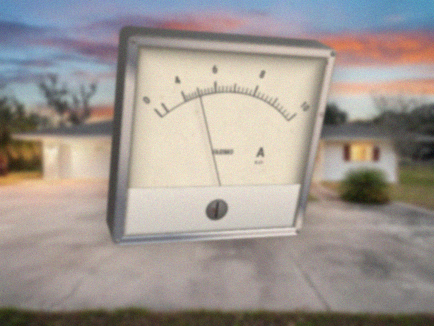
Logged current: 5; A
